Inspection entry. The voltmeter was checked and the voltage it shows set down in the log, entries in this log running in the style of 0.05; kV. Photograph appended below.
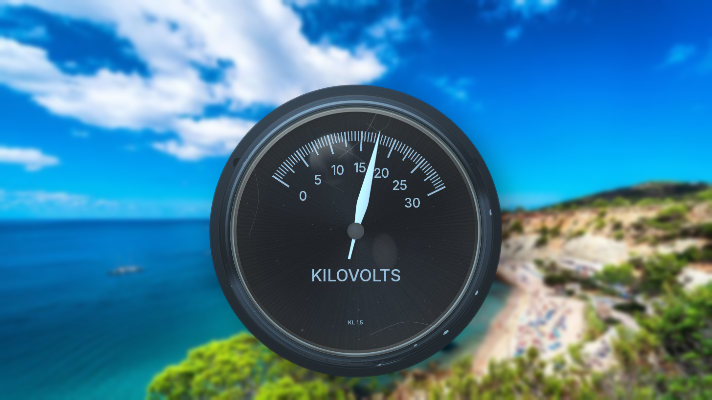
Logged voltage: 17.5; kV
